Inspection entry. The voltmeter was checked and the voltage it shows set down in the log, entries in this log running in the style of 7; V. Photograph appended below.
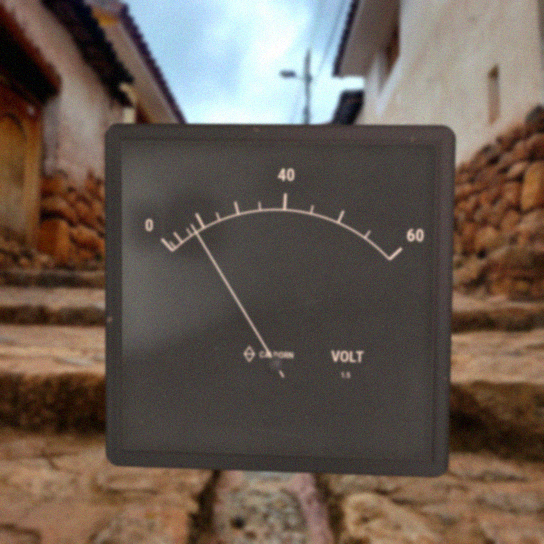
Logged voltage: 17.5; V
